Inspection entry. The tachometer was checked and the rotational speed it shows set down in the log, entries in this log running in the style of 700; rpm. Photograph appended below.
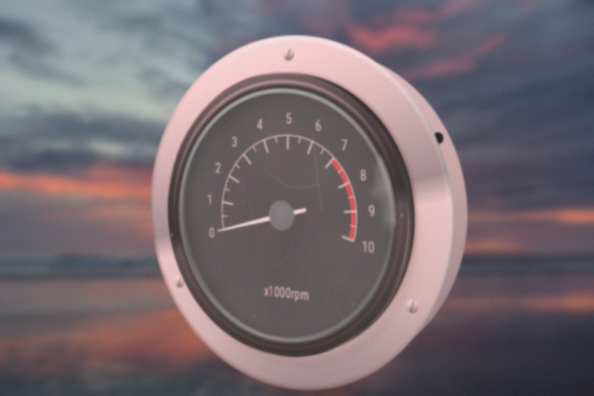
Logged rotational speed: 0; rpm
